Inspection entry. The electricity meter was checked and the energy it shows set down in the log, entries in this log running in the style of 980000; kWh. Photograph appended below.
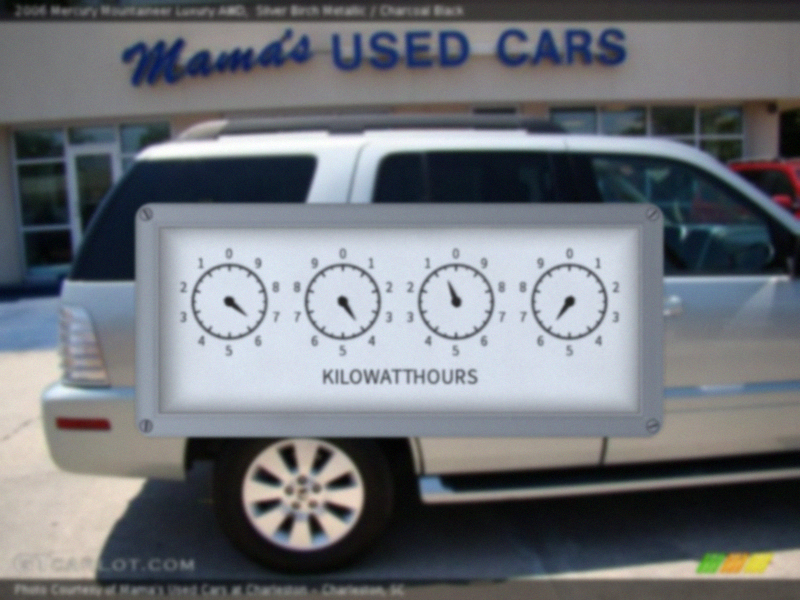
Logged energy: 6406; kWh
